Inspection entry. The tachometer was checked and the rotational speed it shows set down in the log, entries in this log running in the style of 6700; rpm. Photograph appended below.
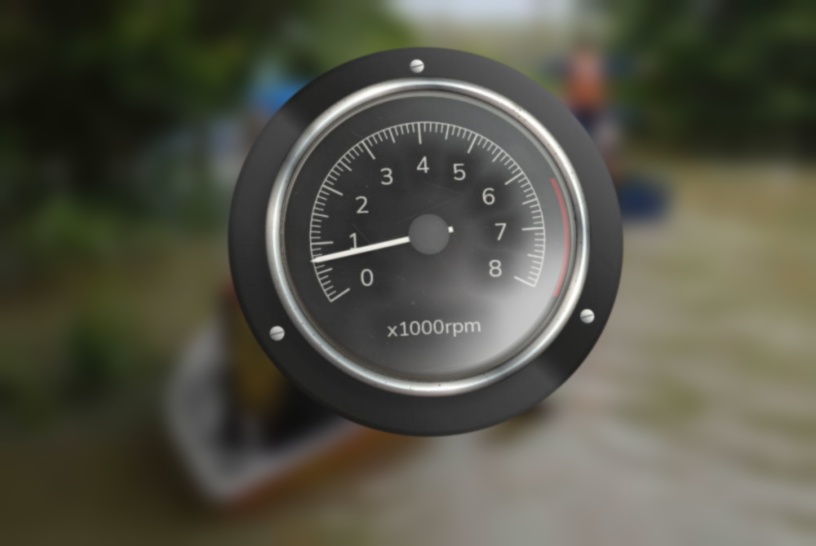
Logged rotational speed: 700; rpm
